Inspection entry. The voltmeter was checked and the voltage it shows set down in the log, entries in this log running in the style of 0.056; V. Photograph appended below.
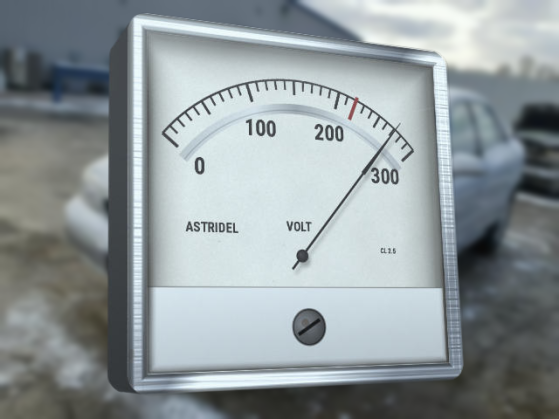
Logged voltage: 270; V
